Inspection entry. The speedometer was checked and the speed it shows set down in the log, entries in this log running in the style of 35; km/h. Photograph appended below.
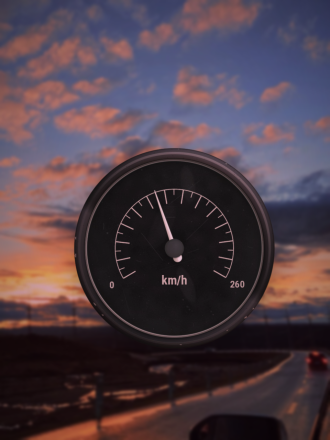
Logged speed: 110; km/h
